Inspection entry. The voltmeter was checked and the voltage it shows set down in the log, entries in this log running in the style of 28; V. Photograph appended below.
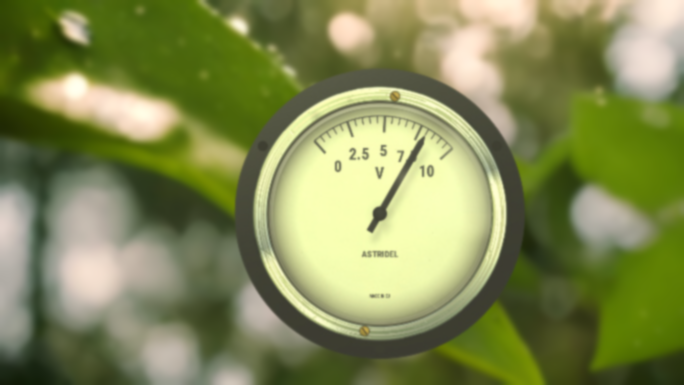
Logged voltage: 8; V
